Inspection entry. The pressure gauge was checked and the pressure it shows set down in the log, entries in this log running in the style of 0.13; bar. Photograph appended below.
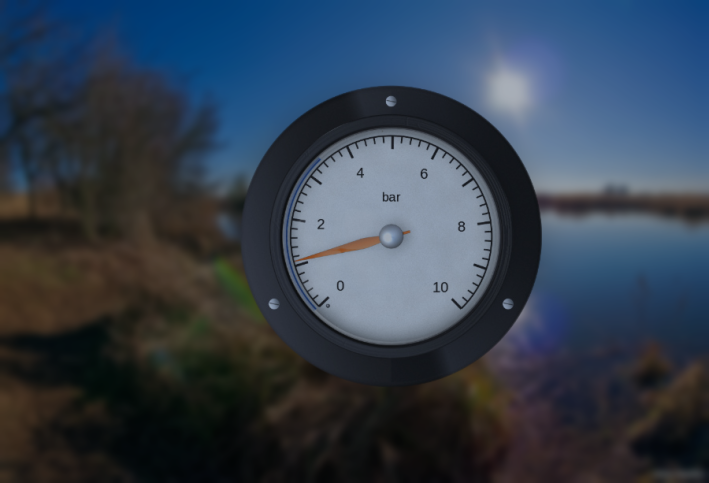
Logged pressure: 1.1; bar
